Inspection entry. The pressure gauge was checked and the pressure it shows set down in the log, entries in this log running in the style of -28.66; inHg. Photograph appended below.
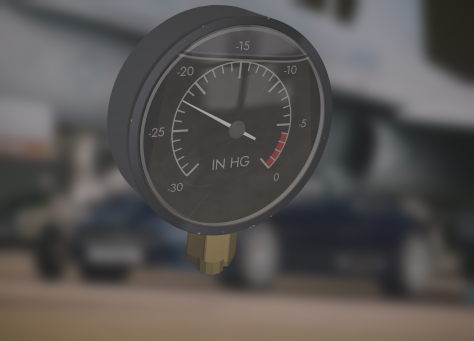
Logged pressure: -22; inHg
